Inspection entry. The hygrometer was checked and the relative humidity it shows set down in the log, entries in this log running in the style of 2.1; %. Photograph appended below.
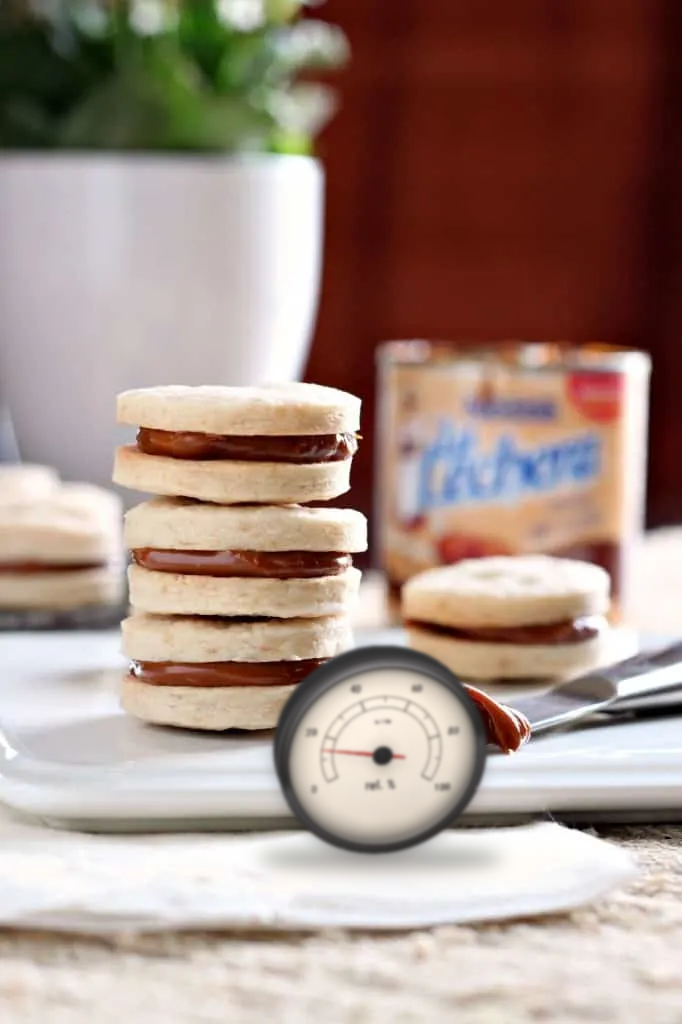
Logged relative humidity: 15; %
